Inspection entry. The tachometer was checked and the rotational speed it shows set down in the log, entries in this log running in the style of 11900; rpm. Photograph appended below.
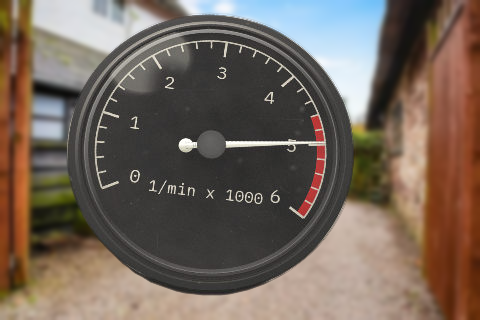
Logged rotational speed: 5000; rpm
